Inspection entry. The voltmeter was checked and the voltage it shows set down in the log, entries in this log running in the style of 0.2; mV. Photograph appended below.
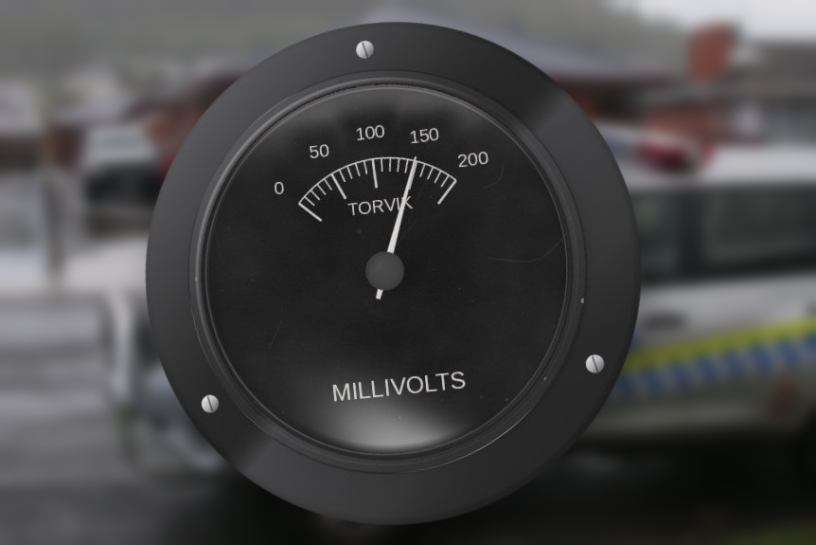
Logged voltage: 150; mV
